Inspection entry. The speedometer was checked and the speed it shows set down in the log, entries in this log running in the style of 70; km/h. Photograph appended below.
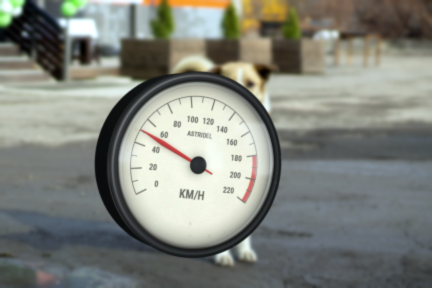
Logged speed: 50; km/h
